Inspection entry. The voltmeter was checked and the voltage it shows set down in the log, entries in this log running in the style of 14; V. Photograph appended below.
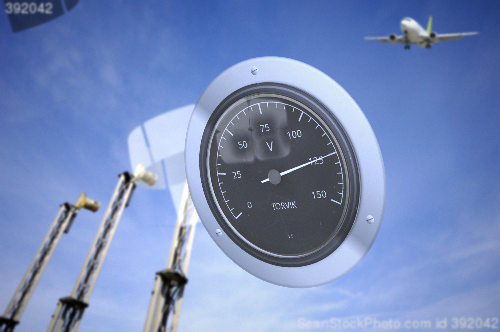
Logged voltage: 125; V
